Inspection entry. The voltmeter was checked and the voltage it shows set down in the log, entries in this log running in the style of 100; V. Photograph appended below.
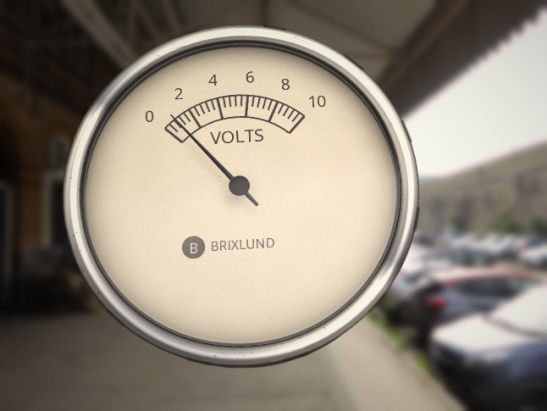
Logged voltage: 0.8; V
